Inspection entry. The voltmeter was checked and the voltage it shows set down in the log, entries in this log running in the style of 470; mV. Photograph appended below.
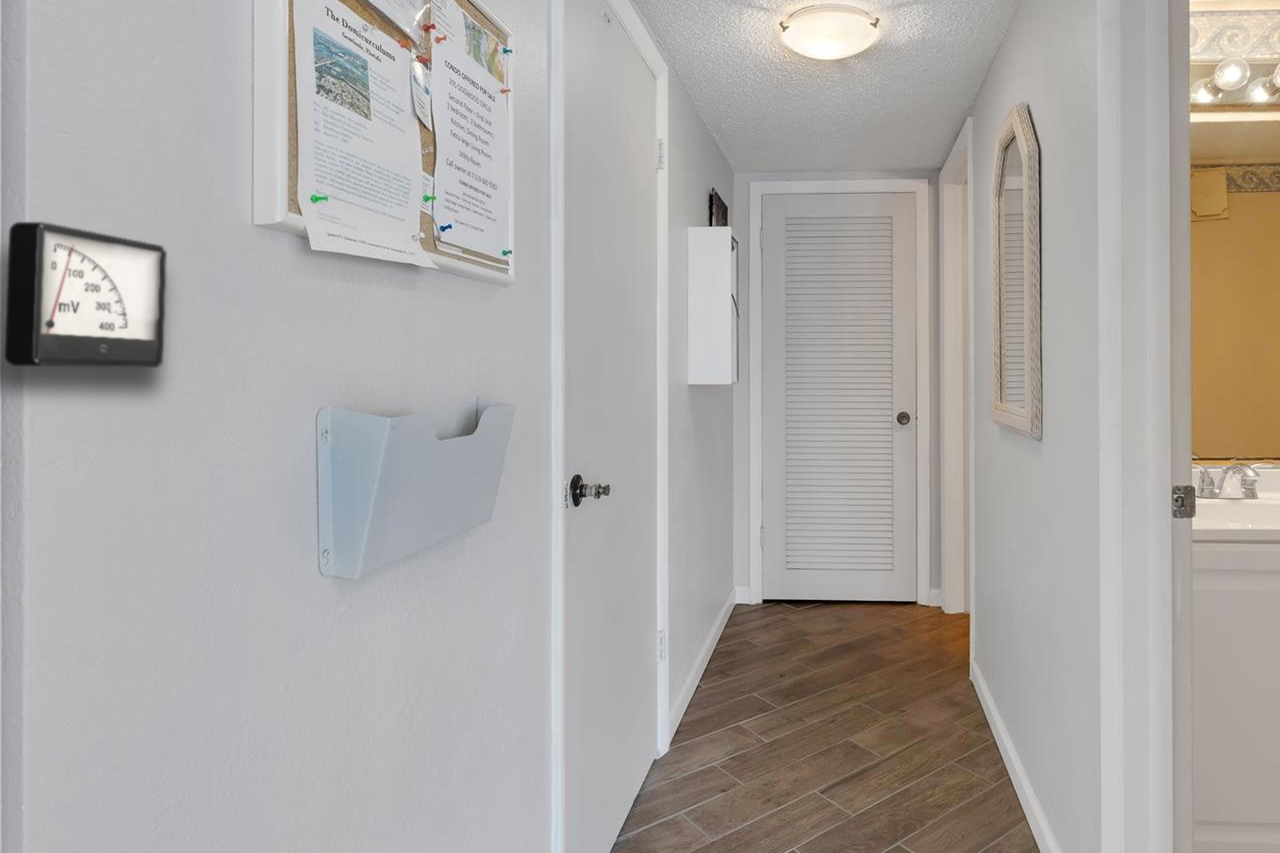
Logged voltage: 50; mV
